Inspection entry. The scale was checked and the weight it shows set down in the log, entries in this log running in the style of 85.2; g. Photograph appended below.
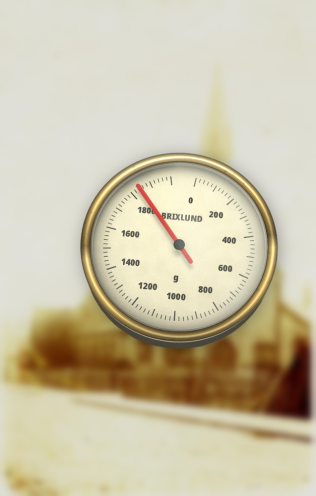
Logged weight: 1840; g
